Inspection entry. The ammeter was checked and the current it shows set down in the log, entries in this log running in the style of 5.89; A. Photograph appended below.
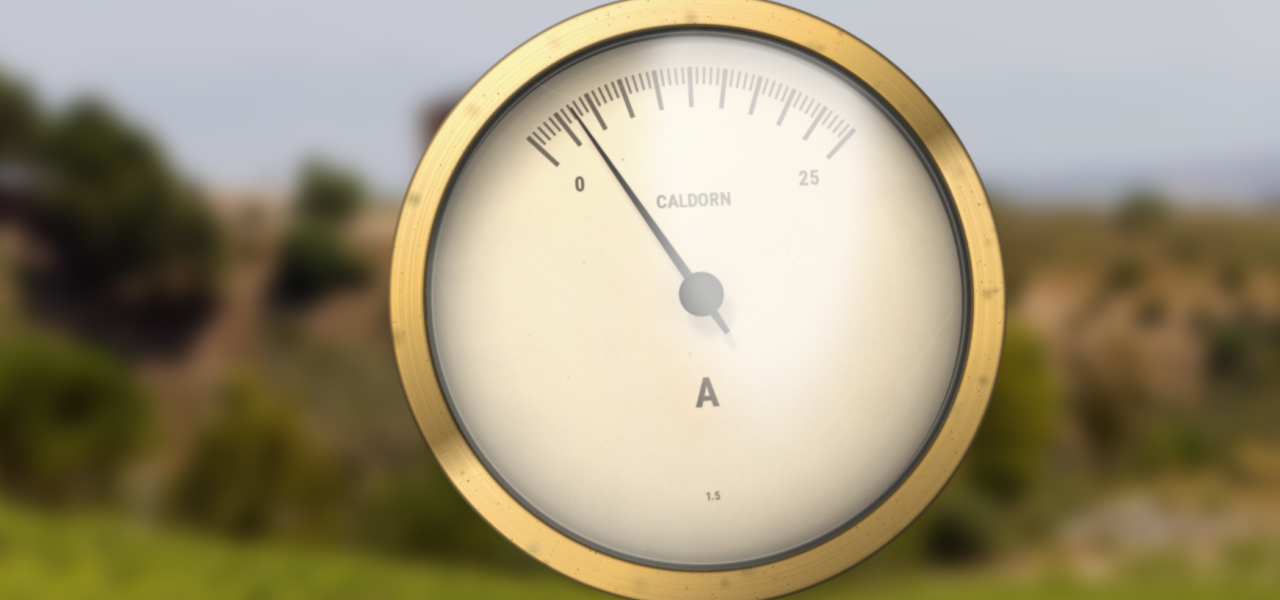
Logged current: 3.5; A
